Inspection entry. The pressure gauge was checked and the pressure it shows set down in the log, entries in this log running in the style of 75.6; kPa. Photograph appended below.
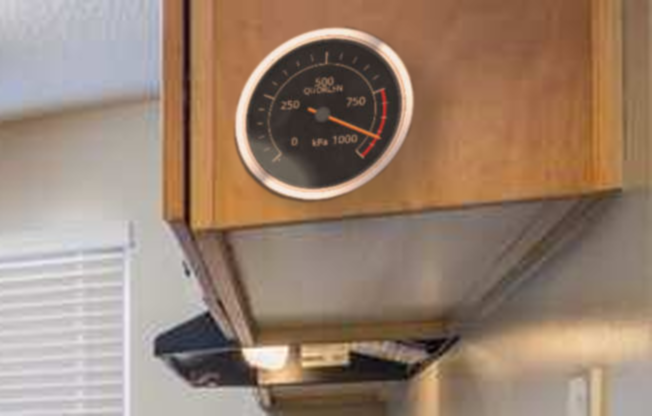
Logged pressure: 925; kPa
